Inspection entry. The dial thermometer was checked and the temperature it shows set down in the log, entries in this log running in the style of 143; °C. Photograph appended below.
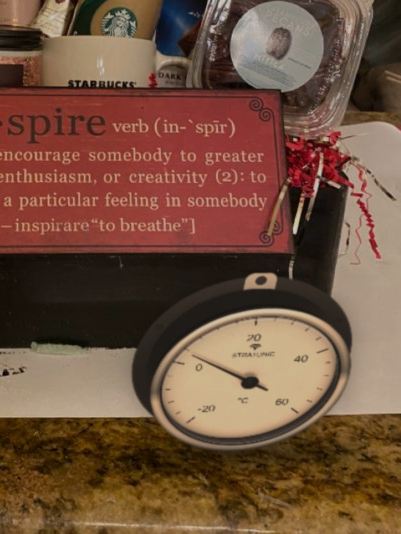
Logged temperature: 4; °C
